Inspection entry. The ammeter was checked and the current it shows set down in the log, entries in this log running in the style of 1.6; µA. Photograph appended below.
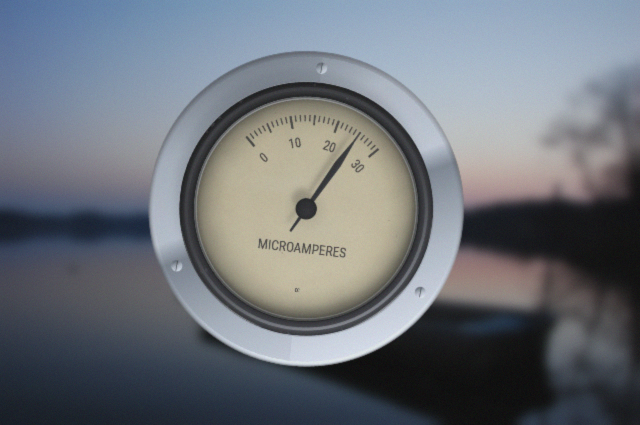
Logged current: 25; µA
